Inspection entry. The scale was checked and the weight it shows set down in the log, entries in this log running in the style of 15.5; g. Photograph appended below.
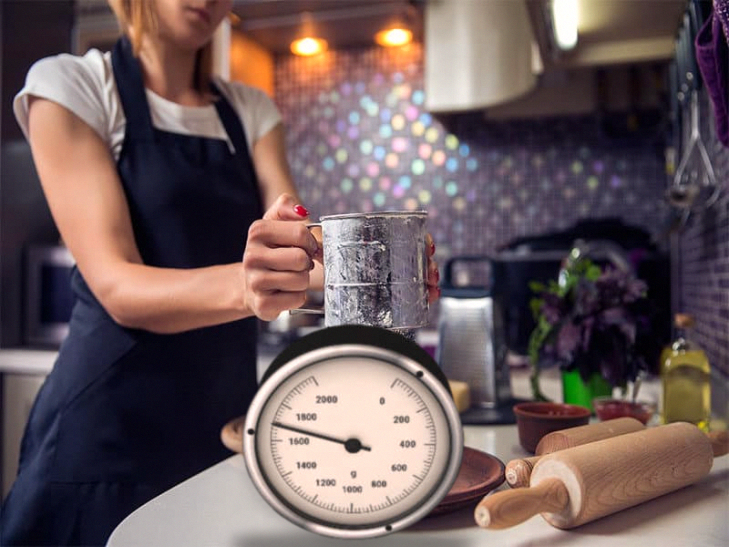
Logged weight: 1700; g
